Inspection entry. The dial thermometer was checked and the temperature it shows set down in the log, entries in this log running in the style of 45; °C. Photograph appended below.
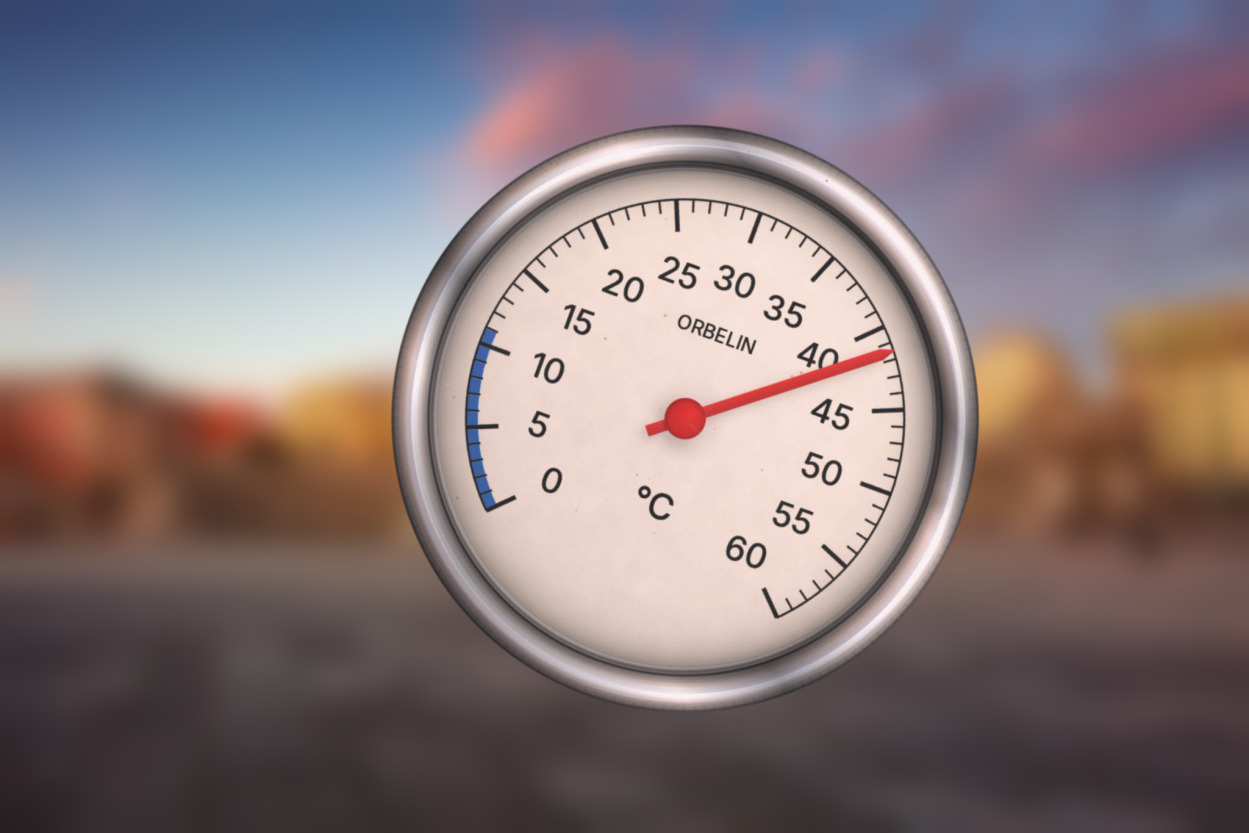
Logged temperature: 41.5; °C
